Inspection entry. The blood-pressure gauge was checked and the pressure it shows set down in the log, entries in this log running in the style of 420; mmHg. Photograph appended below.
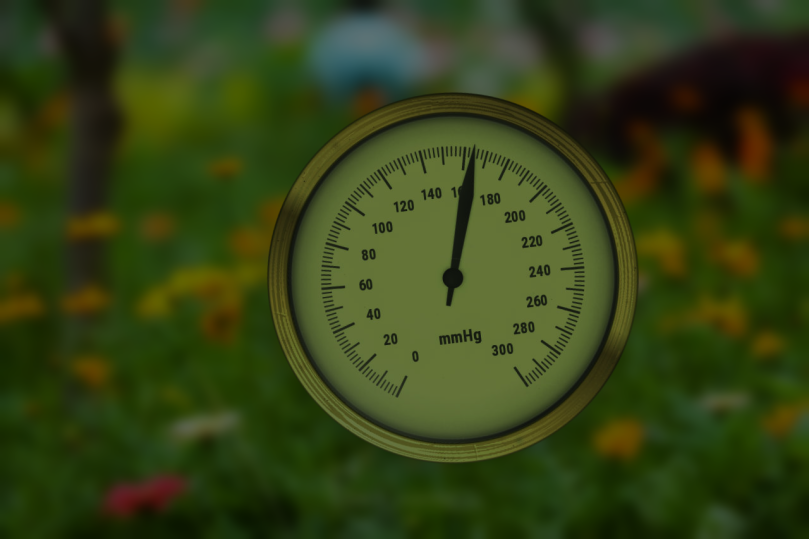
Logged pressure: 164; mmHg
